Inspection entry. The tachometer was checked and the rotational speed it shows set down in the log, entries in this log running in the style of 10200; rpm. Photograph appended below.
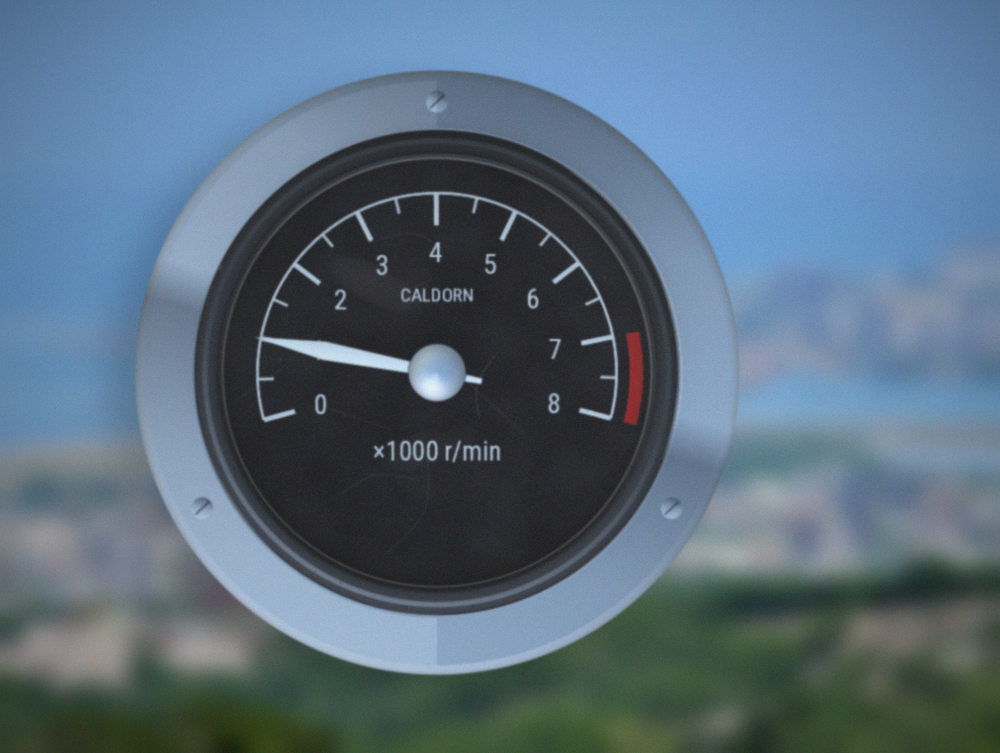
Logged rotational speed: 1000; rpm
